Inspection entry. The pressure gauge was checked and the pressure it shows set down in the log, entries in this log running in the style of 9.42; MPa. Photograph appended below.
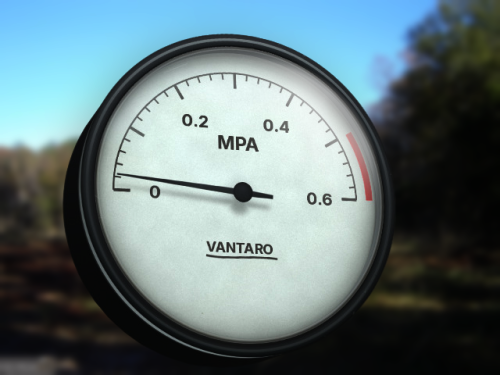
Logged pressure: 0.02; MPa
